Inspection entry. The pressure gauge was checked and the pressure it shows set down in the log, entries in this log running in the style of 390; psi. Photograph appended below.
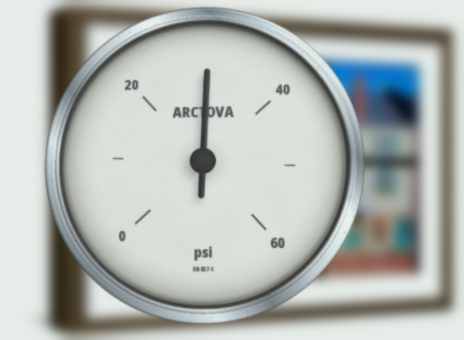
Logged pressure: 30; psi
